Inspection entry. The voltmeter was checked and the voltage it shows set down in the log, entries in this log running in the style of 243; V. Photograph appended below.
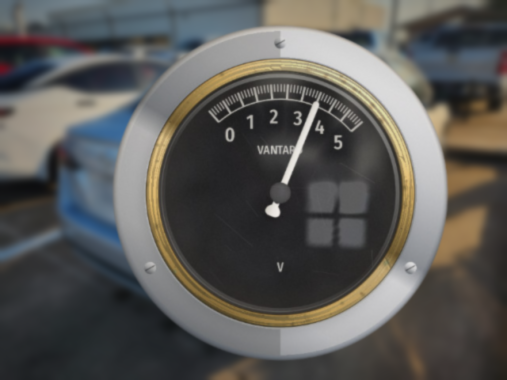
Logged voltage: 3.5; V
